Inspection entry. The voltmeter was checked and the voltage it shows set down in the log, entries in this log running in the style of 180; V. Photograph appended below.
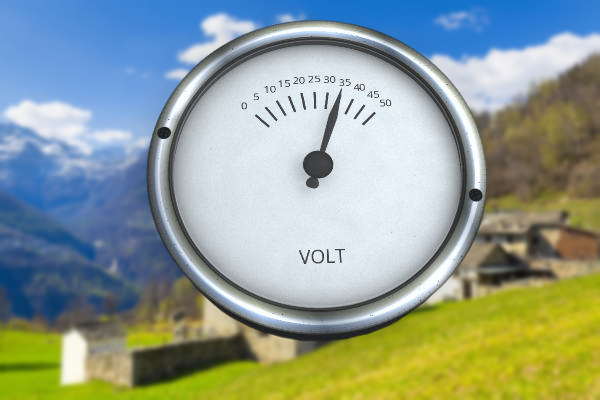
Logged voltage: 35; V
